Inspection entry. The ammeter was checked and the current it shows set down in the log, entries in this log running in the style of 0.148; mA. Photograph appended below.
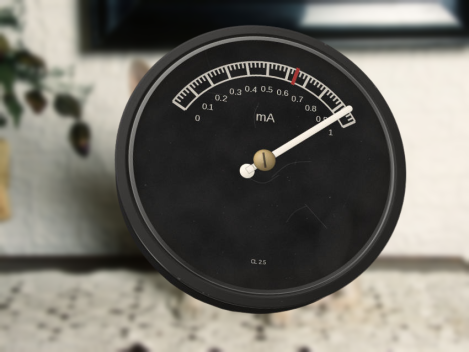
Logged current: 0.94; mA
